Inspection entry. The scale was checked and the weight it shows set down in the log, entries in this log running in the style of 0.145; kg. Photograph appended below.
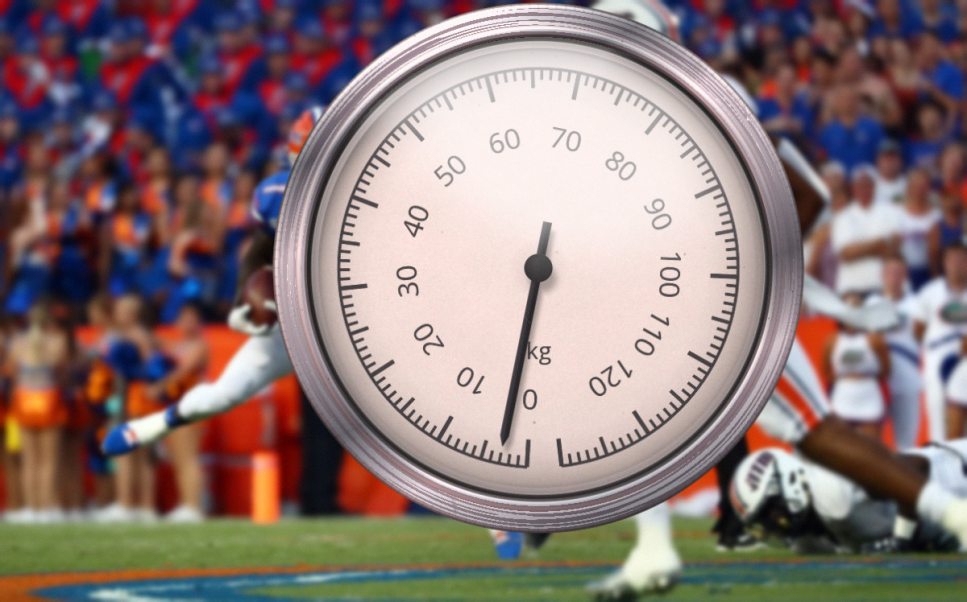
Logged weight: 3; kg
